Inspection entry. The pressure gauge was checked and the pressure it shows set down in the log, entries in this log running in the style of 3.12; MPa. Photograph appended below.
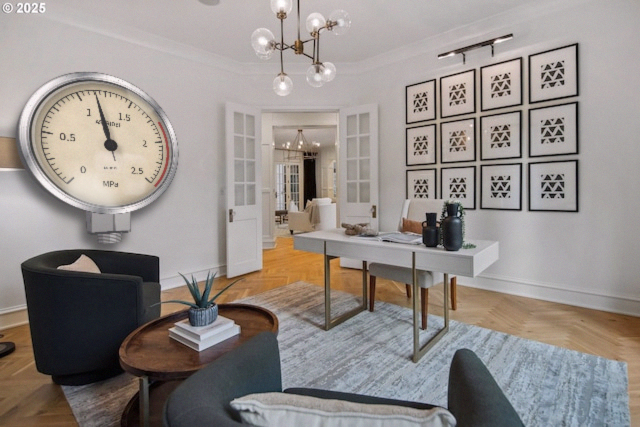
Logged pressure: 1.15; MPa
